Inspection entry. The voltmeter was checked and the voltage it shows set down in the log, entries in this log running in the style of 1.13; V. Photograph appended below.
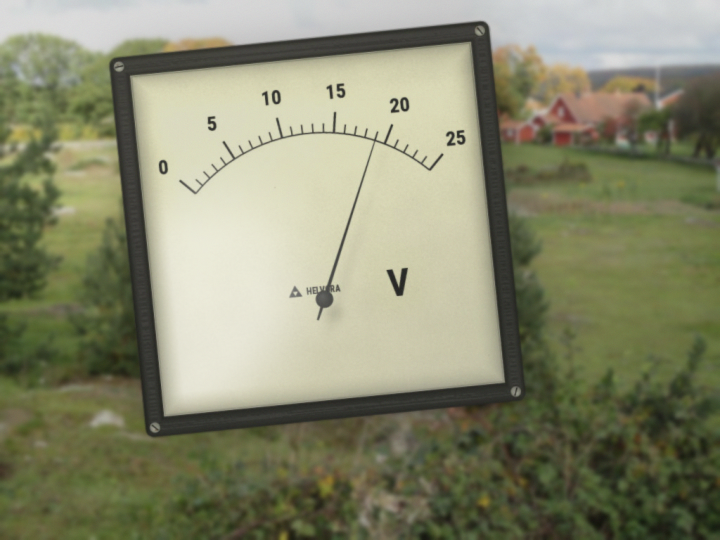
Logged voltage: 19; V
